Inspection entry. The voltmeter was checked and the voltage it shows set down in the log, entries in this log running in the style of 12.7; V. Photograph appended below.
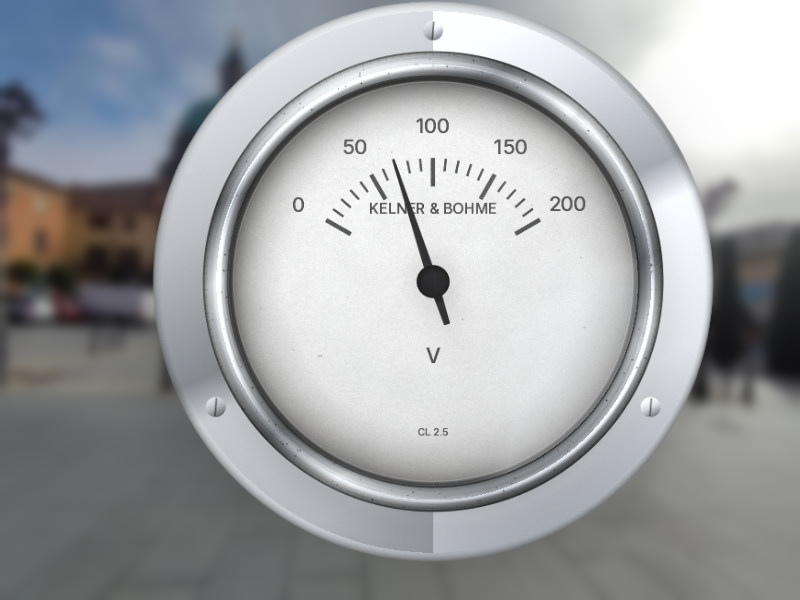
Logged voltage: 70; V
